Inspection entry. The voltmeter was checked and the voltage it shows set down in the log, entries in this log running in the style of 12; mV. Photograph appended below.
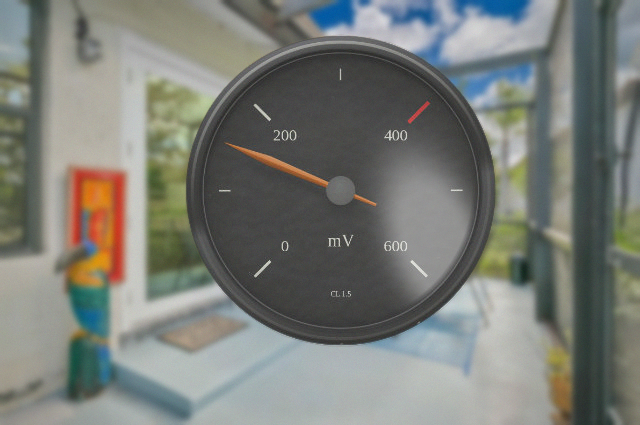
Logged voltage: 150; mV
